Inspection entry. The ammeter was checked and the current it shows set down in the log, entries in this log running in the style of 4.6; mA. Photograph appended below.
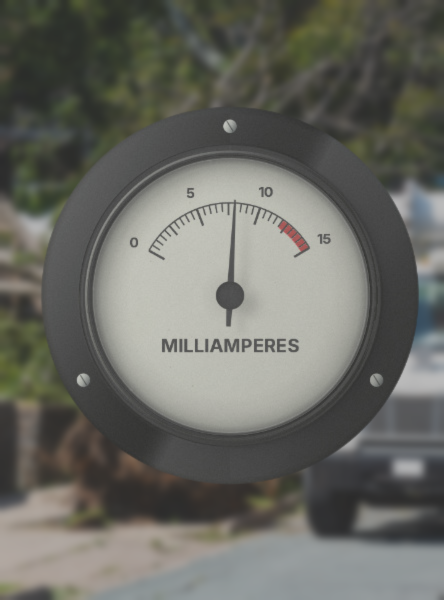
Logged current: 8; mA
